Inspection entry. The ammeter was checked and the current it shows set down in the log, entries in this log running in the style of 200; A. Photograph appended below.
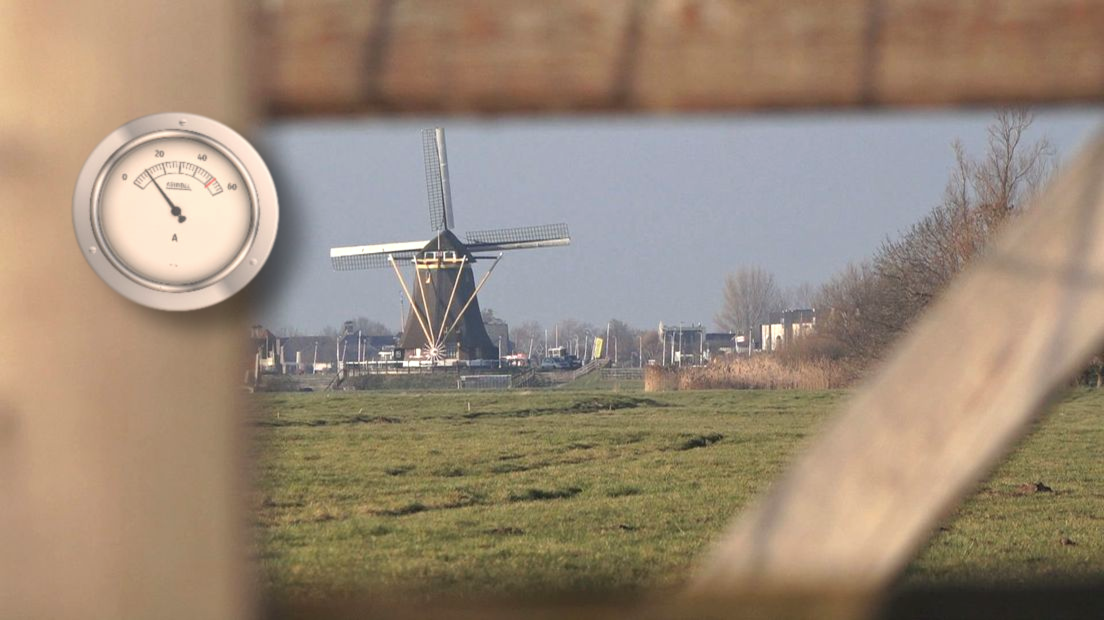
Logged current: 10; A
